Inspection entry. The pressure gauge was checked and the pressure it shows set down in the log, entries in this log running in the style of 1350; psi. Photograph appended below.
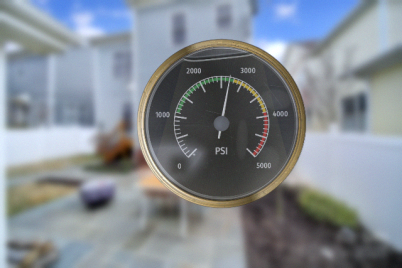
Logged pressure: 2700; psi
